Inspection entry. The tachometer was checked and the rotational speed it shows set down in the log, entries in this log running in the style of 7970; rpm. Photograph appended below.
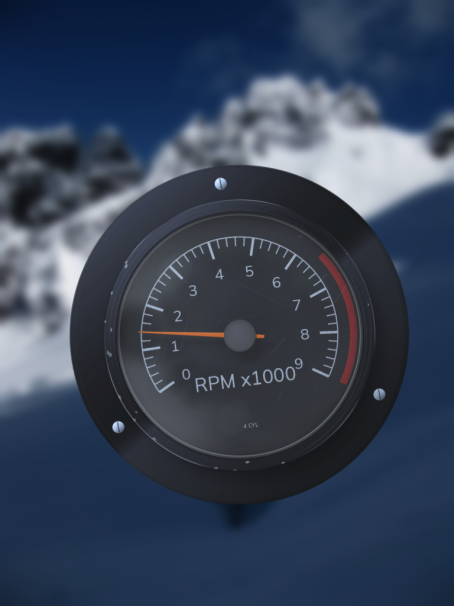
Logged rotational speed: 1400; rpm
